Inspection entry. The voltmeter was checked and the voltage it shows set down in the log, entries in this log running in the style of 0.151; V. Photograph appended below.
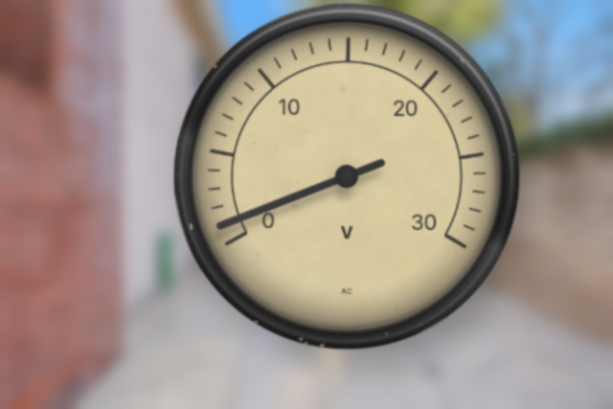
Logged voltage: 1; V
